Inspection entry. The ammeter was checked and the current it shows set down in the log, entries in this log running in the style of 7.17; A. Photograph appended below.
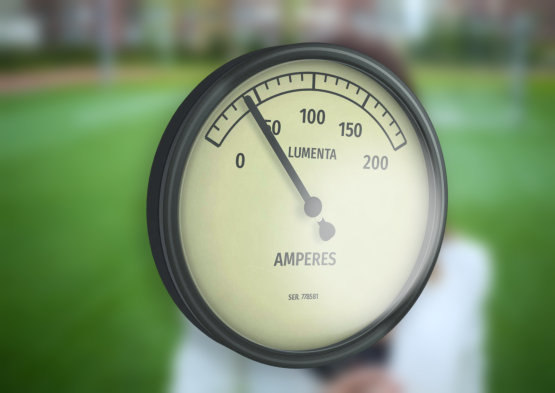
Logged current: 40; A
